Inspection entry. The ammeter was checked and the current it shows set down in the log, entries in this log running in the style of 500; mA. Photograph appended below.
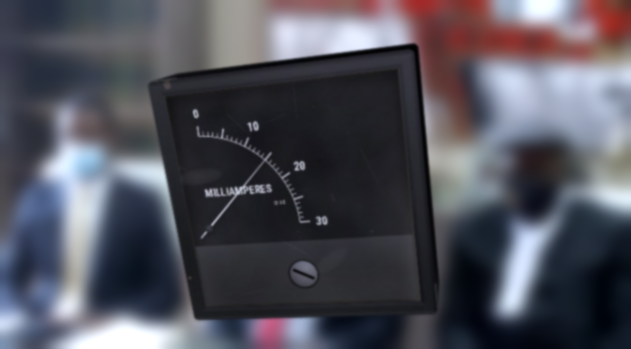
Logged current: 15; mA
